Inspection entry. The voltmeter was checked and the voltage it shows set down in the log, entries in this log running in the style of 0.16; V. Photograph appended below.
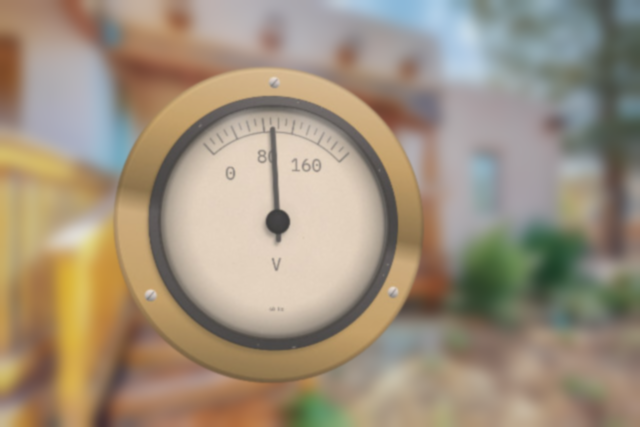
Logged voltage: 90; V
